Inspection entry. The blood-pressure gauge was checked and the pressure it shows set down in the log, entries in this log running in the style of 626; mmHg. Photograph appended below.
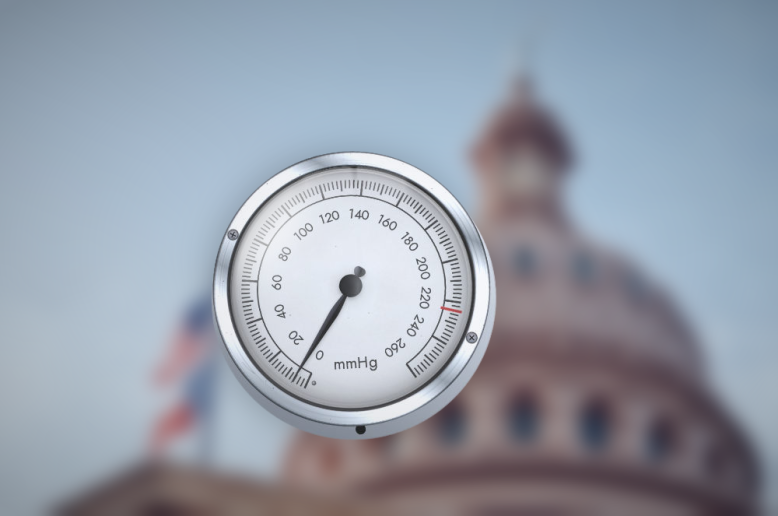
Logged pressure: 6; mmHg
